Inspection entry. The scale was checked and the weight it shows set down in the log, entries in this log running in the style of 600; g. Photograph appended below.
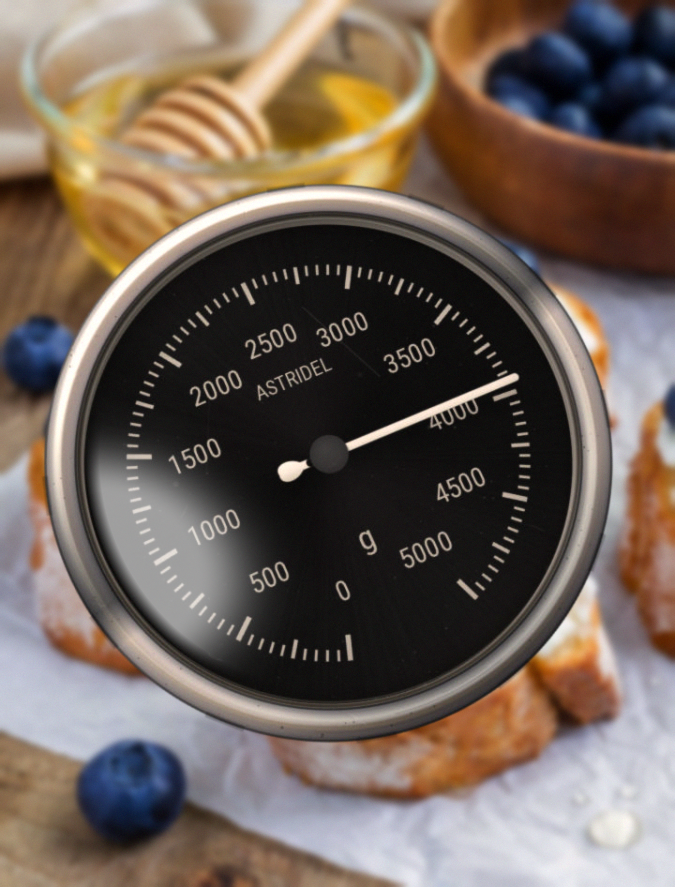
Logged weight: 3950; g
